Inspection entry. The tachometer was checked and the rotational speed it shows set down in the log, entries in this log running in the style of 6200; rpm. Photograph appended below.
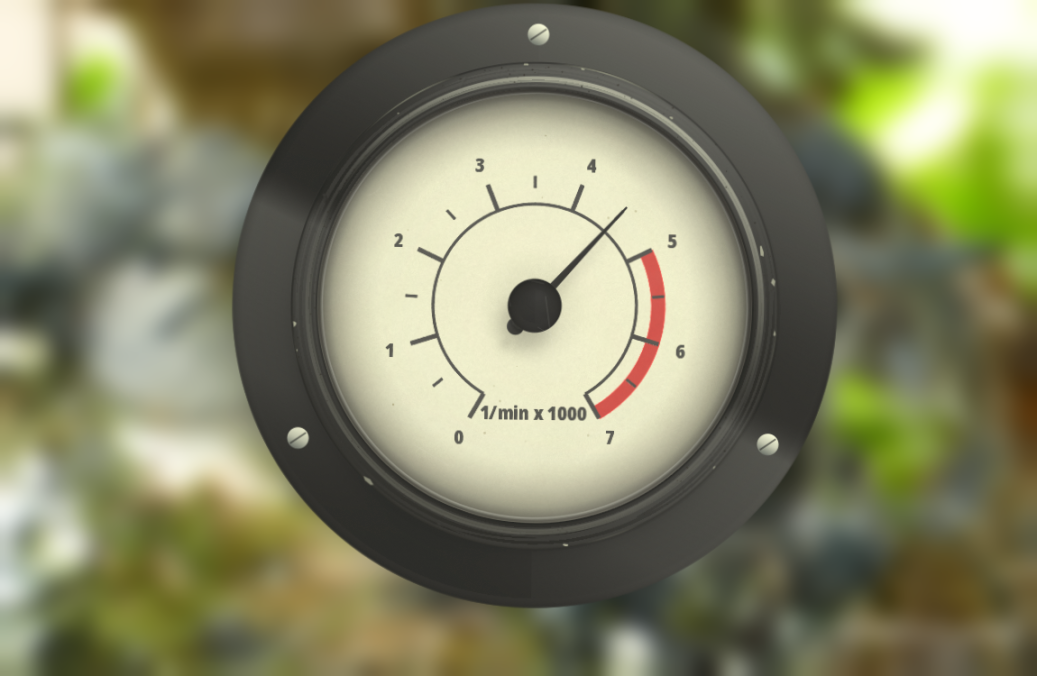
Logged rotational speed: 4500; rpm
